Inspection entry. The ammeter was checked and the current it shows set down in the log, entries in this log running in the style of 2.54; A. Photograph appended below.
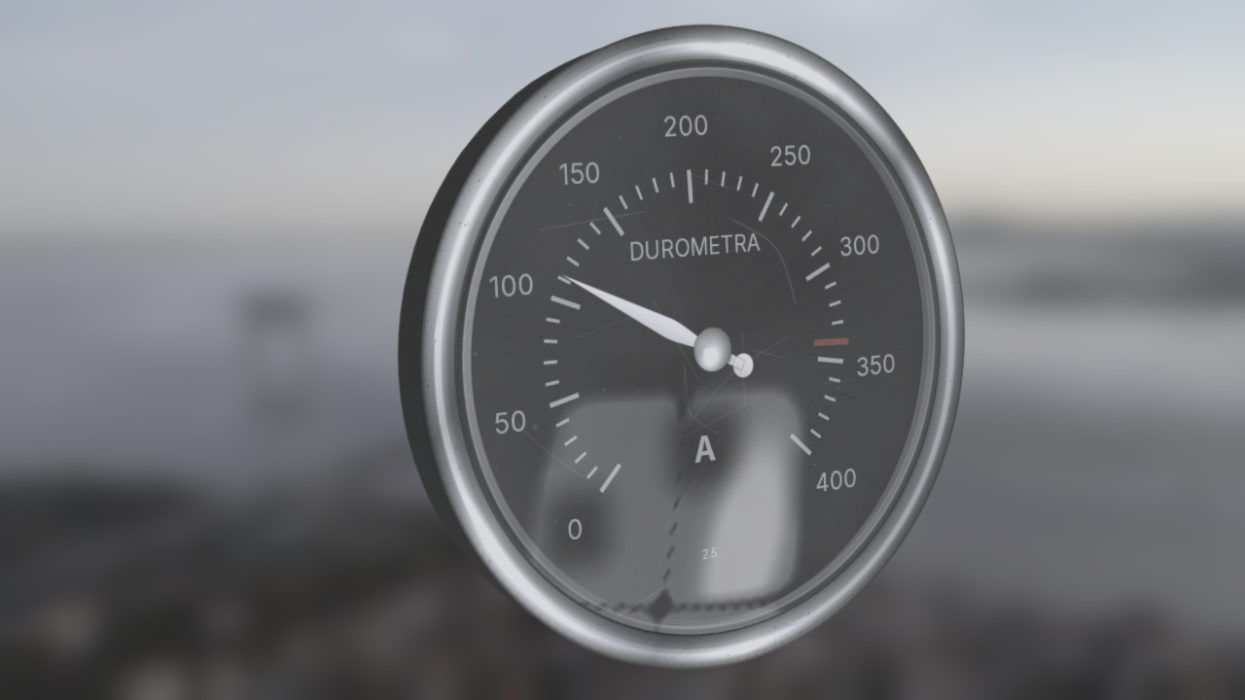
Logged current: 110; A
